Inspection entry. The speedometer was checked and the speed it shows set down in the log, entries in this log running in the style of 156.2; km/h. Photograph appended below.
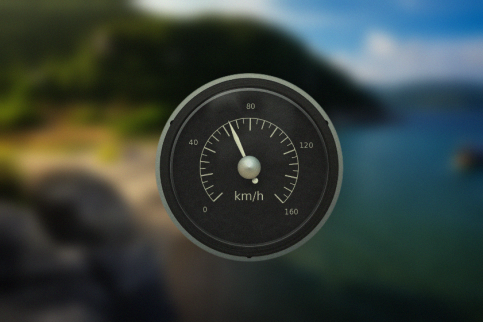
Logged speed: 65; km/h
